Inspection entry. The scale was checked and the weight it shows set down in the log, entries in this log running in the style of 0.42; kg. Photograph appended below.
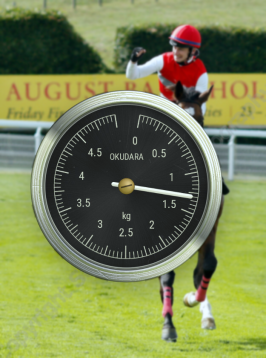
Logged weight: 1.3; kg
